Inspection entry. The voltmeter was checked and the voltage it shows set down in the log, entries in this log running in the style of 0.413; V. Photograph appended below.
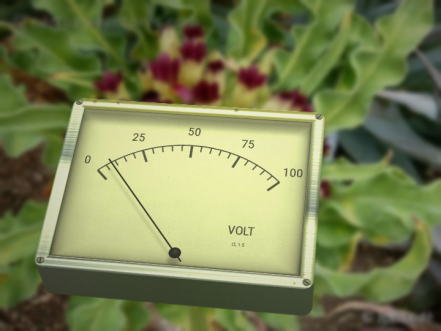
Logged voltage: 7.5; V
